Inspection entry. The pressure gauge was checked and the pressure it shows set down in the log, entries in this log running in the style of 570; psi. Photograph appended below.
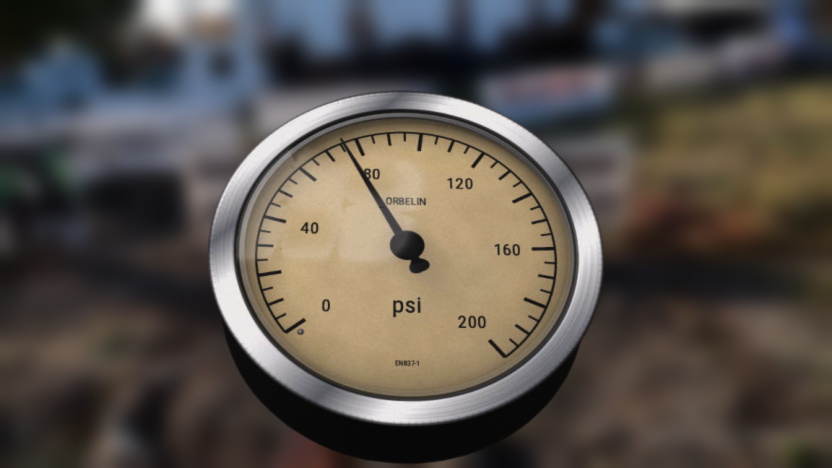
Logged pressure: 75; psi
